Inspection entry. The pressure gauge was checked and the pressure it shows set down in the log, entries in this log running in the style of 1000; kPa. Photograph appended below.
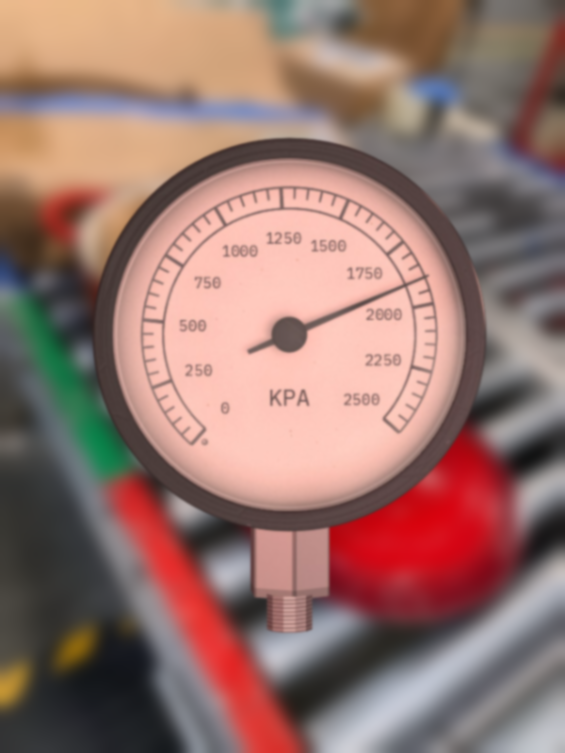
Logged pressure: 1900; kPa
